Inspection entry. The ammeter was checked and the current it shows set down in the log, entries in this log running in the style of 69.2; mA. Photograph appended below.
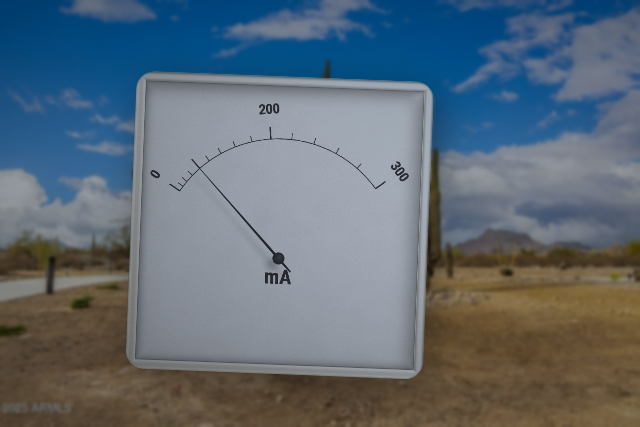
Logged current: 100; mA
